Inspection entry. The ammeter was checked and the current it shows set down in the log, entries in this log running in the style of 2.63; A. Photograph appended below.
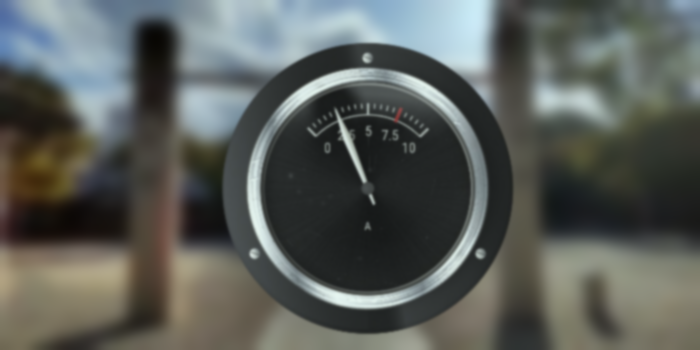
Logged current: 2.5; A
